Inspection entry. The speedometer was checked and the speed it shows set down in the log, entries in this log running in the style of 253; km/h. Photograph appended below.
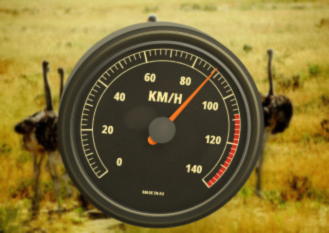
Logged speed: 88; km/h
